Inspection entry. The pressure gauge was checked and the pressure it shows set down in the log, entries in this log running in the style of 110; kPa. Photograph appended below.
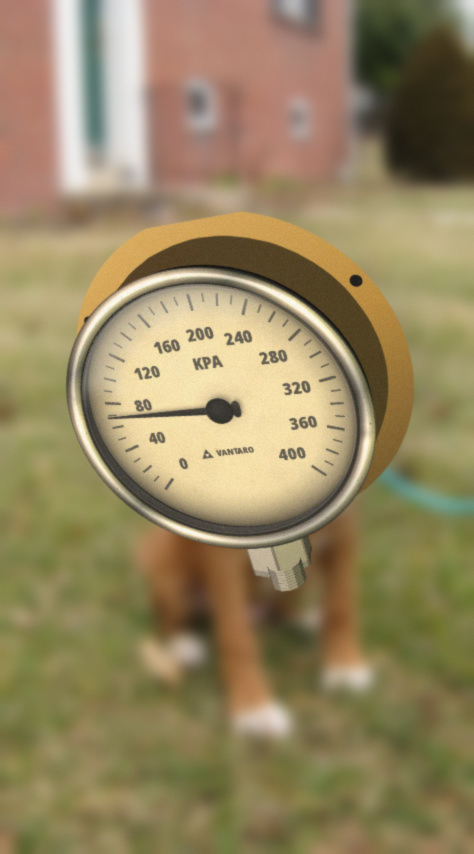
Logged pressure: 70; kPa
